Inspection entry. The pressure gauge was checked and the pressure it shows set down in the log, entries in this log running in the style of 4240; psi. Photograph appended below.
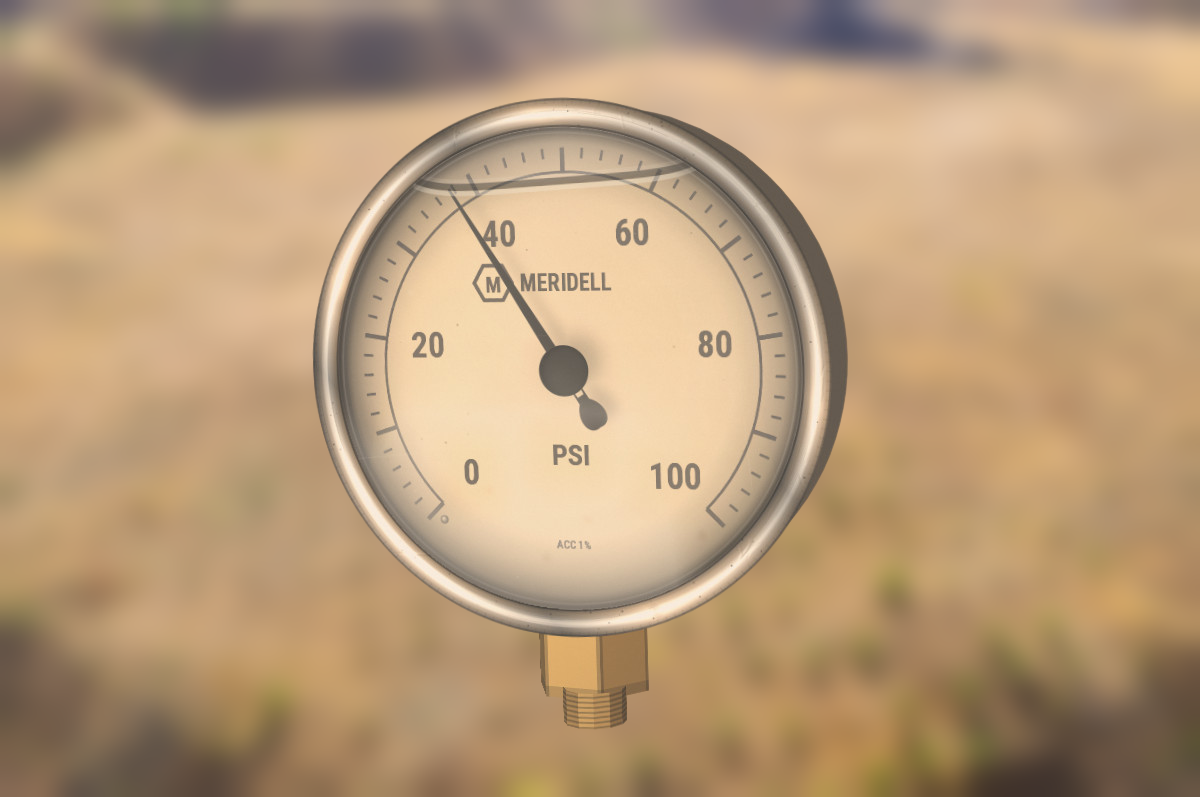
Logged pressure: 38; psi
